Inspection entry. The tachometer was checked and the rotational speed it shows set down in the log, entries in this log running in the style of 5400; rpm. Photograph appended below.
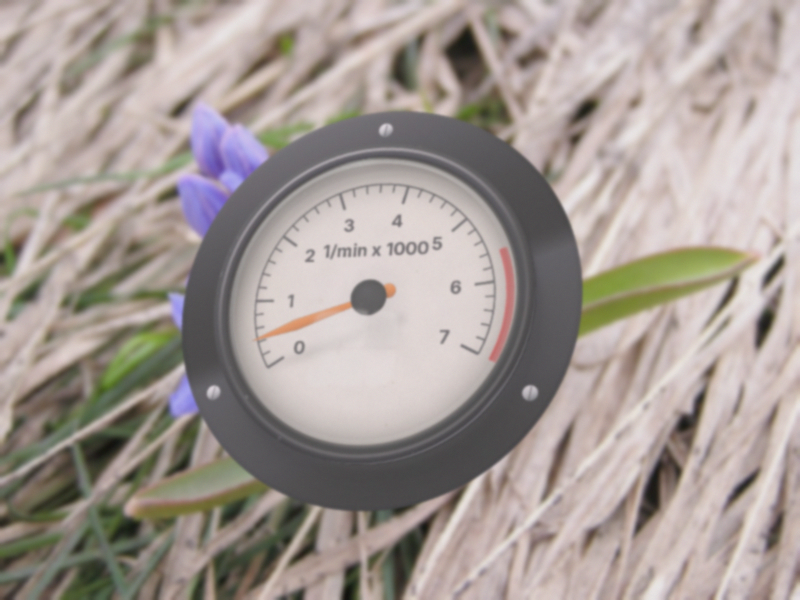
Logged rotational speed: 400; rpm
